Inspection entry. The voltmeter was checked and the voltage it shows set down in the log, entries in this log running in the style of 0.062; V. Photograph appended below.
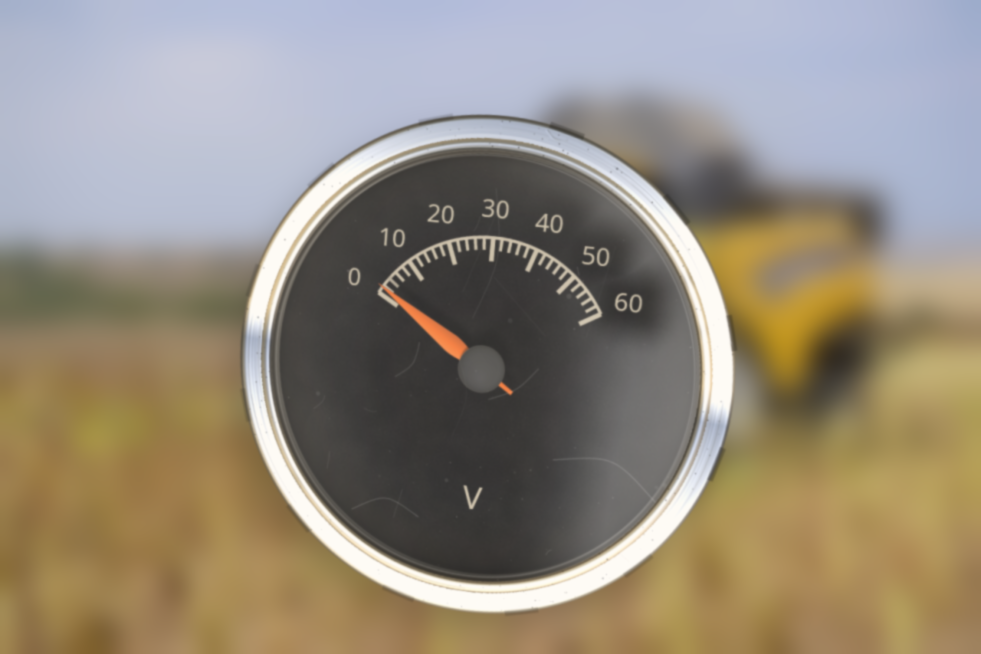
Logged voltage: 2; V
